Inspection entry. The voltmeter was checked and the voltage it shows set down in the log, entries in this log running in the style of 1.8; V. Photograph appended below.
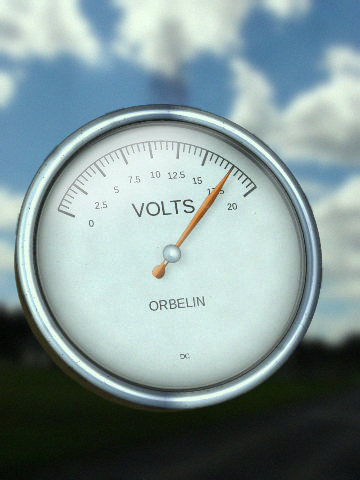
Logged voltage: 17.5; V
